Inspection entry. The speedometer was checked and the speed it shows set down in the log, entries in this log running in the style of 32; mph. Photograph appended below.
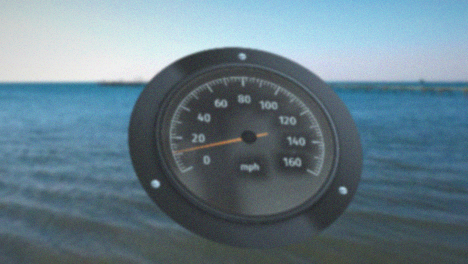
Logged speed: 10; mph
